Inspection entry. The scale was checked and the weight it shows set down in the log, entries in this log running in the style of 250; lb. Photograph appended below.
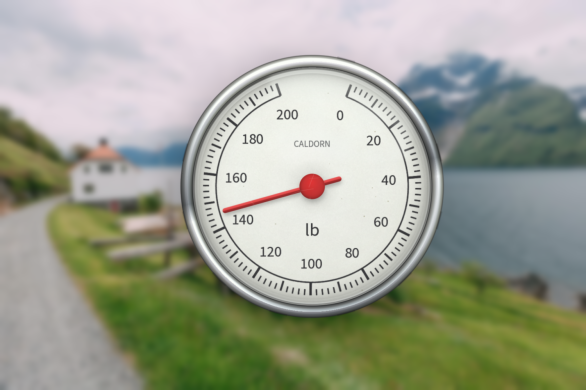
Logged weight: 146; lb
